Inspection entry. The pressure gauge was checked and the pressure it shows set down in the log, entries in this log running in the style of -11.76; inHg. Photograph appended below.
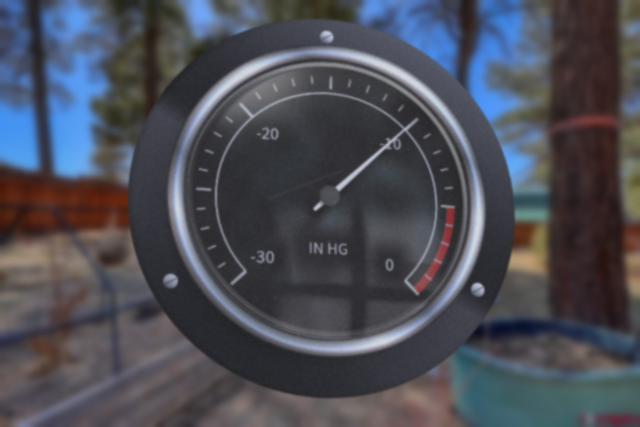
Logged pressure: -10; inHg
